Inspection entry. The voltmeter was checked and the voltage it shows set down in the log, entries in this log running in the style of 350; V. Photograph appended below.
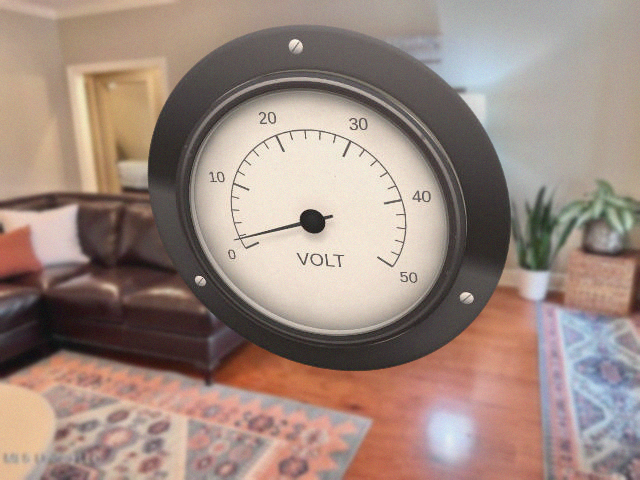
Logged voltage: 2; V
